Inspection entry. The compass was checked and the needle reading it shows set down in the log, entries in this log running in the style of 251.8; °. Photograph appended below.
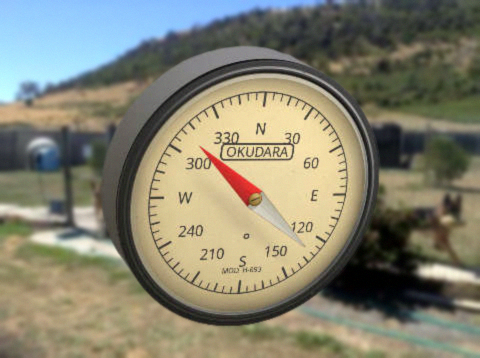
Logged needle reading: 310; °
